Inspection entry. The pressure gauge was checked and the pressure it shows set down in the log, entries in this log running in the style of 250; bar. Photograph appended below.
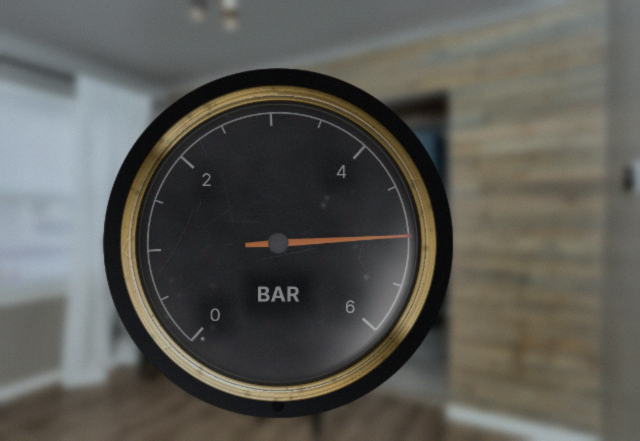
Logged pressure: 5; bar
